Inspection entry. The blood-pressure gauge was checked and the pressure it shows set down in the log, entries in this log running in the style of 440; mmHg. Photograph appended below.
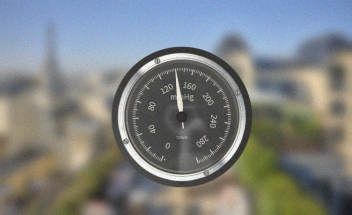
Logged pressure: 140; mmHg
